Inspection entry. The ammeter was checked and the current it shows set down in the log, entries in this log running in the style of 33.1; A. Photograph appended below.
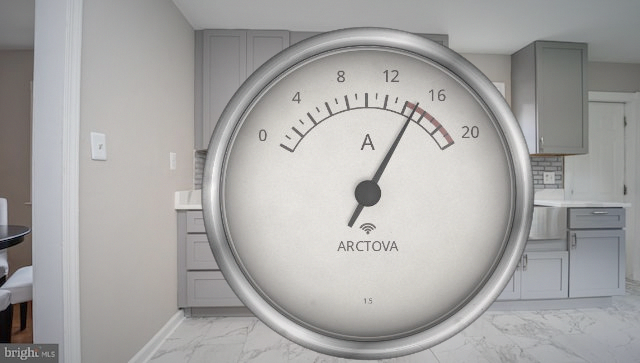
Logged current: 15; A
